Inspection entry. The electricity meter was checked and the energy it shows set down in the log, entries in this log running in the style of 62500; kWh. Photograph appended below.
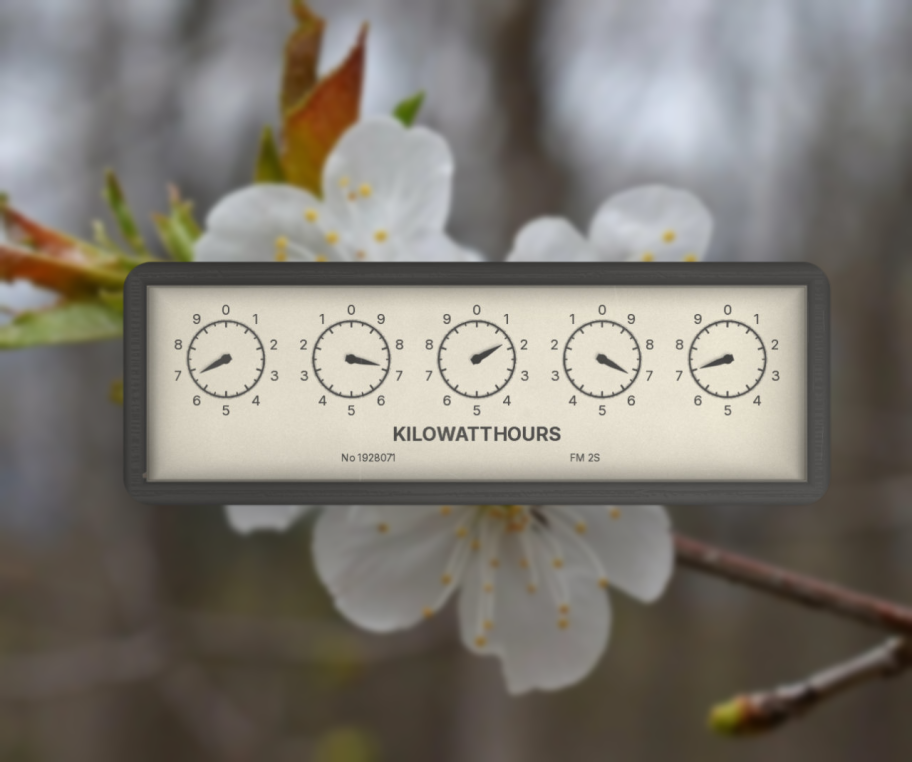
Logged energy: 67167; kWh
